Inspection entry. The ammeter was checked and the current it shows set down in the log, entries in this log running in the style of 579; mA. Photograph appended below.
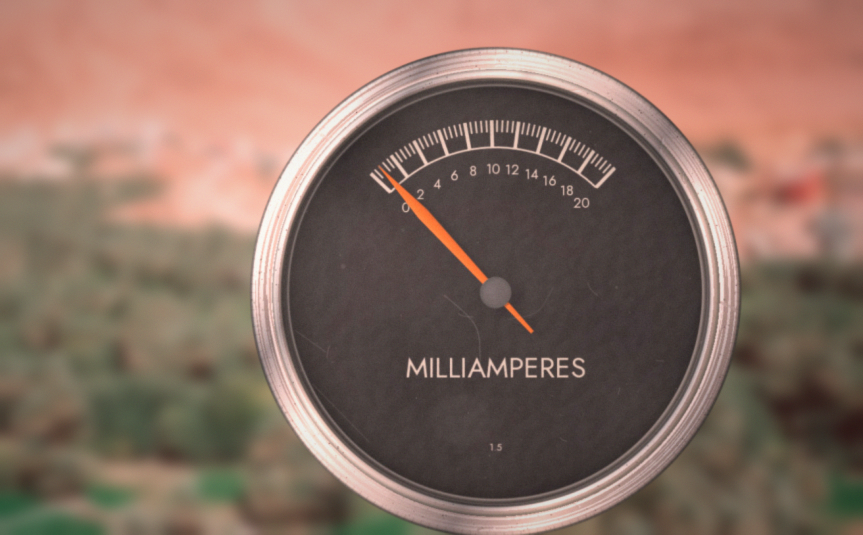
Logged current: 0.8; mA
